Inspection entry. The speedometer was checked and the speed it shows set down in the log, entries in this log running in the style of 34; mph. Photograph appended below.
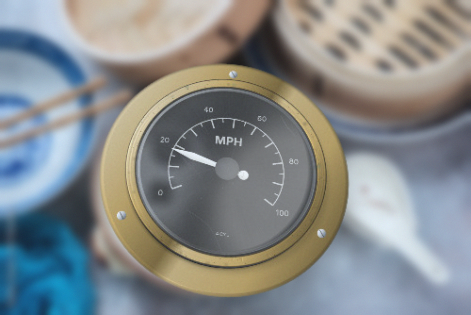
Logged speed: 17.5; mph
